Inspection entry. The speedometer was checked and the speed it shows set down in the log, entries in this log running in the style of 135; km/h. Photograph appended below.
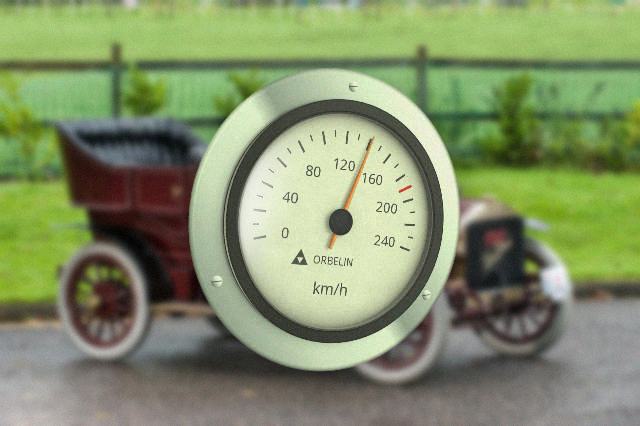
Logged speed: 140; km/h
